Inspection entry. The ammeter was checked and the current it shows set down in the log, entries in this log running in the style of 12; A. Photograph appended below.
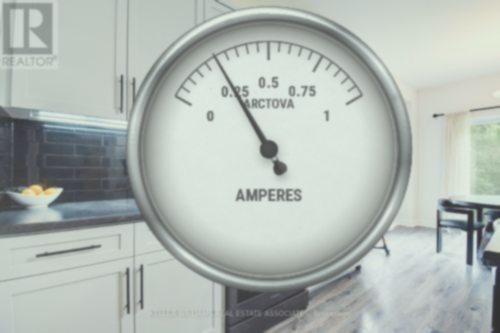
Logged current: 0.25; A
